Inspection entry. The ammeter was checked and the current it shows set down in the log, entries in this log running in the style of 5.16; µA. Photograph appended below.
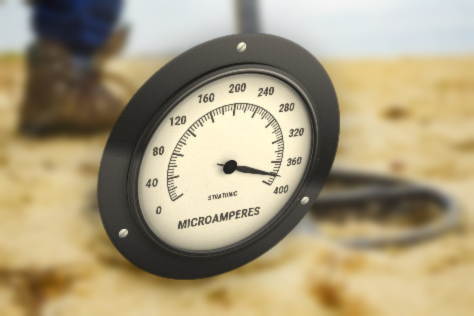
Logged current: 380; µA
